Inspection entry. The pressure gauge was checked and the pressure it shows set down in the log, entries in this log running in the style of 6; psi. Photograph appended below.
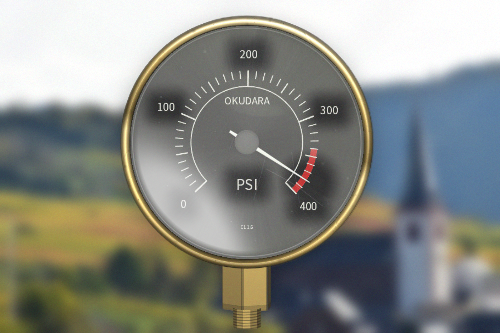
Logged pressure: 380; psi
